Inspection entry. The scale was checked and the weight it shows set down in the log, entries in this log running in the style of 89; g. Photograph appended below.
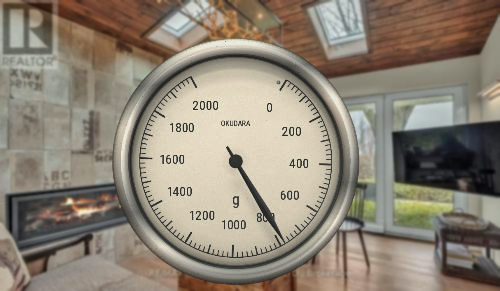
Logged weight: 780; g
